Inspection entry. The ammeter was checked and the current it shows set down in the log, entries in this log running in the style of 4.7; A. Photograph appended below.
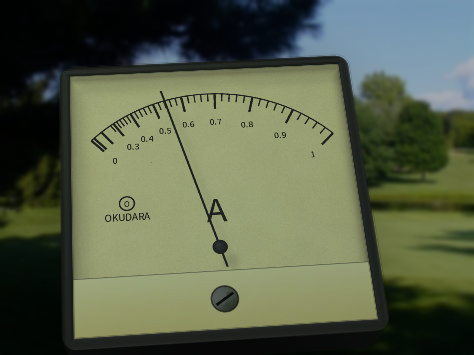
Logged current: 0.54; A
